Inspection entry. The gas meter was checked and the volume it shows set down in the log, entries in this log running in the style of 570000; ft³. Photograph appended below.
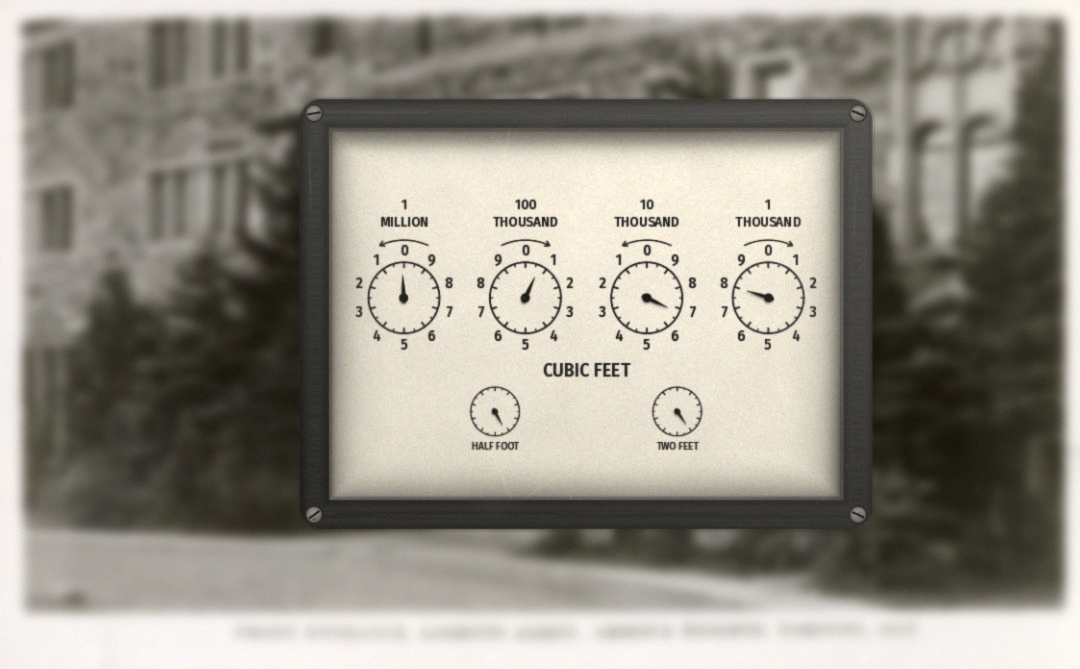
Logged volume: 6800; ft³
